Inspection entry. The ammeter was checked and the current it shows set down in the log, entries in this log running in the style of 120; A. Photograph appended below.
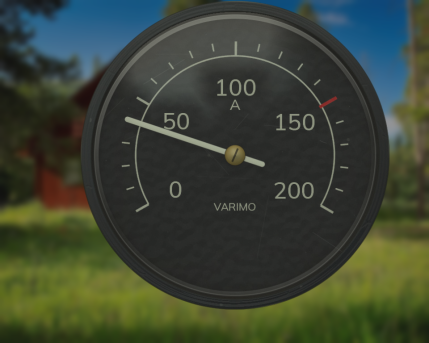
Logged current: 40; A
